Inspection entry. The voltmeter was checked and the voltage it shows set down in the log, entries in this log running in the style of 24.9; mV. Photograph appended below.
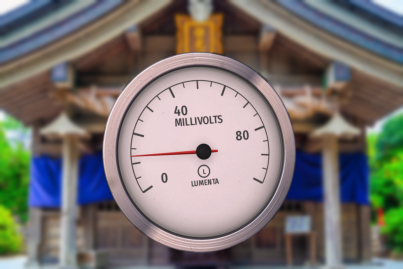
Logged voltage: 12.5; mV
